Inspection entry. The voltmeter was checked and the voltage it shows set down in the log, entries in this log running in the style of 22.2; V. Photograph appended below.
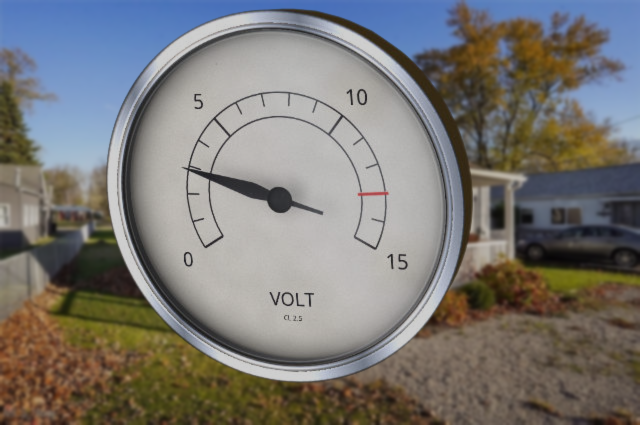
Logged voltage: 3; V
